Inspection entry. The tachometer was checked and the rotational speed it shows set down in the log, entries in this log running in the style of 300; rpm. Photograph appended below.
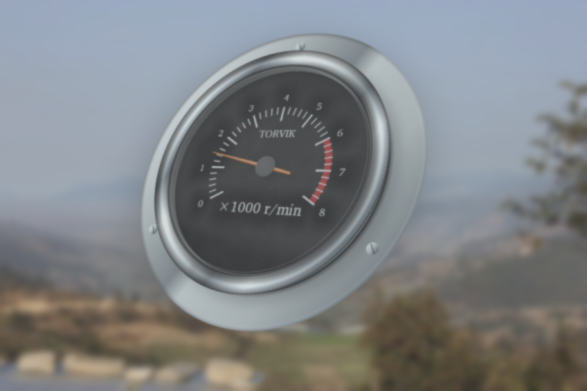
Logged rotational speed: 1400; rpm
